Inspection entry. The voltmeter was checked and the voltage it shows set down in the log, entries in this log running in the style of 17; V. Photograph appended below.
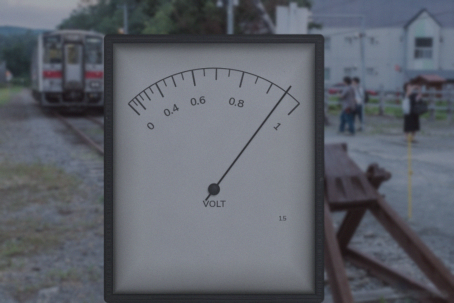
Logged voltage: 0.95; V
